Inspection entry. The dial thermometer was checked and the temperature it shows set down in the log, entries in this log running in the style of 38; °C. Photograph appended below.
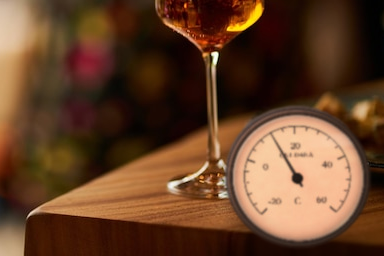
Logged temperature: 12; °C
